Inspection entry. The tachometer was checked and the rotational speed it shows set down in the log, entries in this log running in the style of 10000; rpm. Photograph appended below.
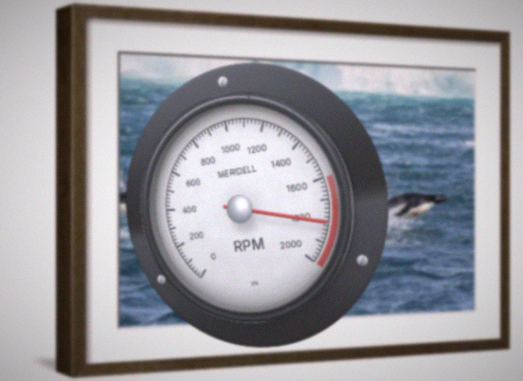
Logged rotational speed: 1800; rpm
